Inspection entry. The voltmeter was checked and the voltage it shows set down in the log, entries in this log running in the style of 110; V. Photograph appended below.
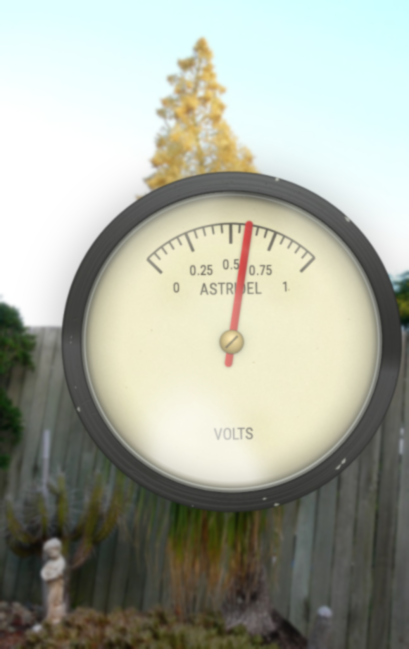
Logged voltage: 0.6; V
